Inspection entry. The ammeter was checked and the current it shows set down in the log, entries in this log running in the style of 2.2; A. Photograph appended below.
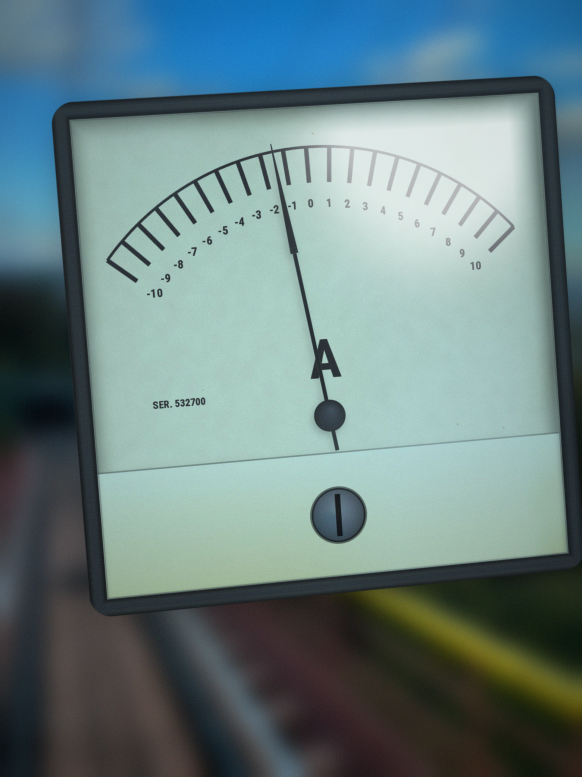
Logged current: -1.5; A
